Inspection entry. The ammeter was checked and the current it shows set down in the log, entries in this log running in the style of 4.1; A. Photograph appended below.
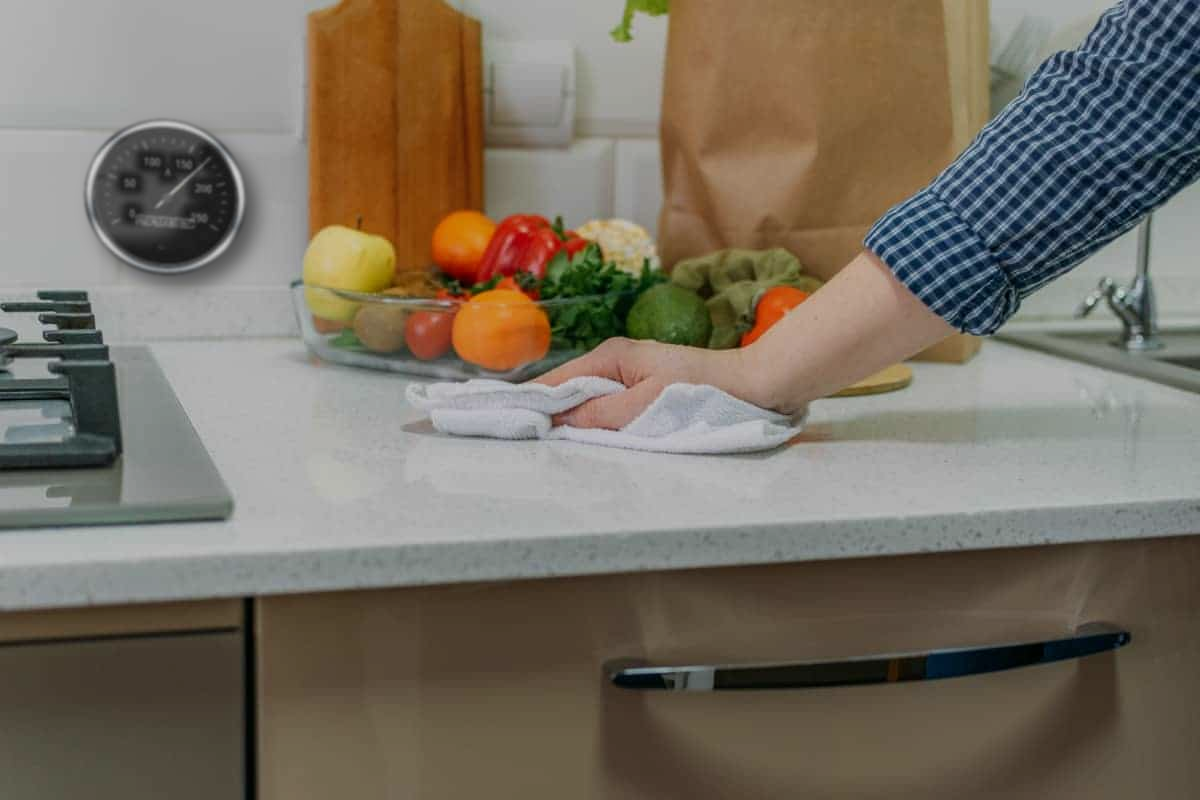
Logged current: 170; A
